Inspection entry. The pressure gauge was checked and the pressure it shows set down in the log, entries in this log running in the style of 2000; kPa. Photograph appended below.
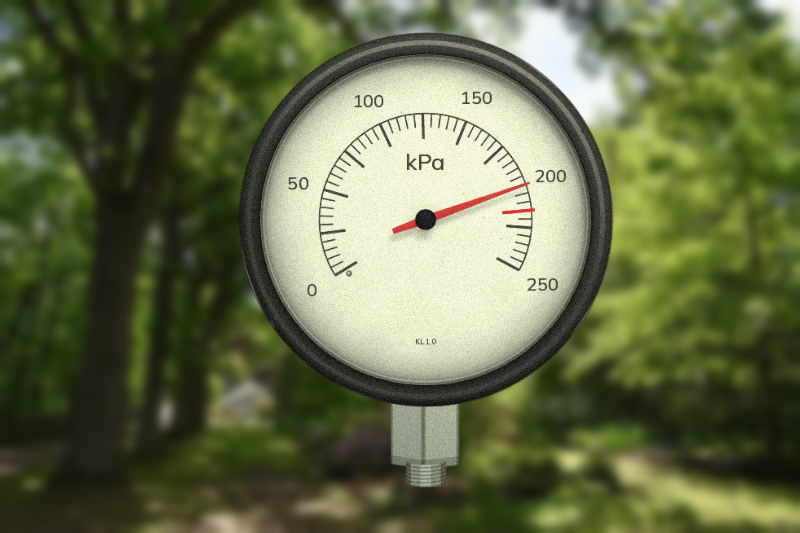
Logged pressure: 200; kPa
